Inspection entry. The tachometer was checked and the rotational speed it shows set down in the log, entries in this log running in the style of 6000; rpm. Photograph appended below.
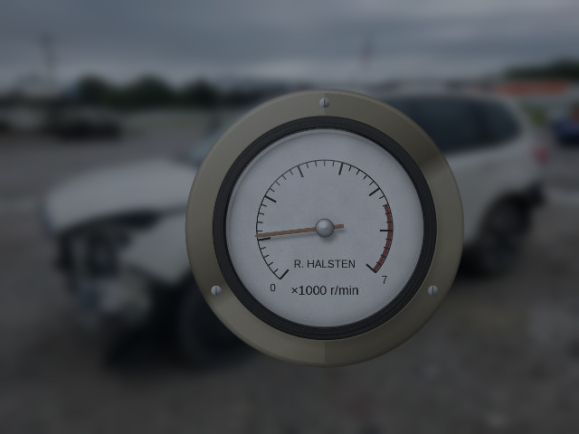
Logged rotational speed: 1100; rpm
